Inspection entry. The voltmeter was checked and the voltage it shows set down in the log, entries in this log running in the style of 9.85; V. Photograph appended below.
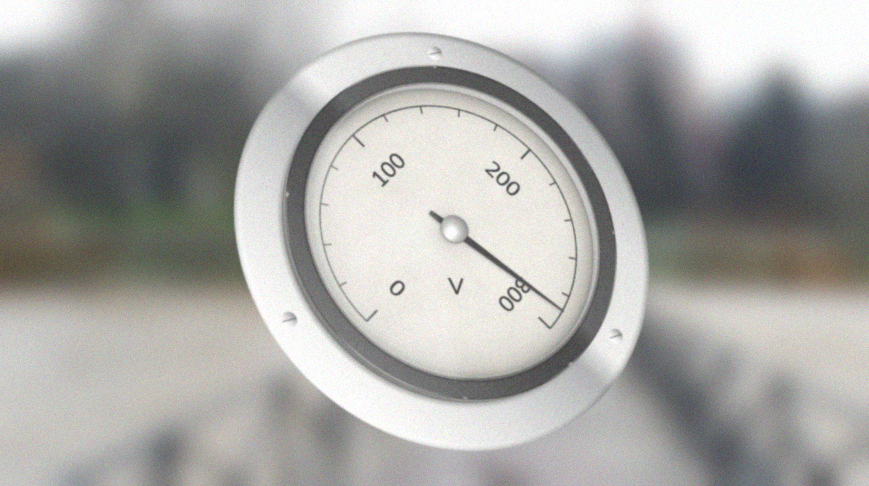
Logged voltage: 290; V
